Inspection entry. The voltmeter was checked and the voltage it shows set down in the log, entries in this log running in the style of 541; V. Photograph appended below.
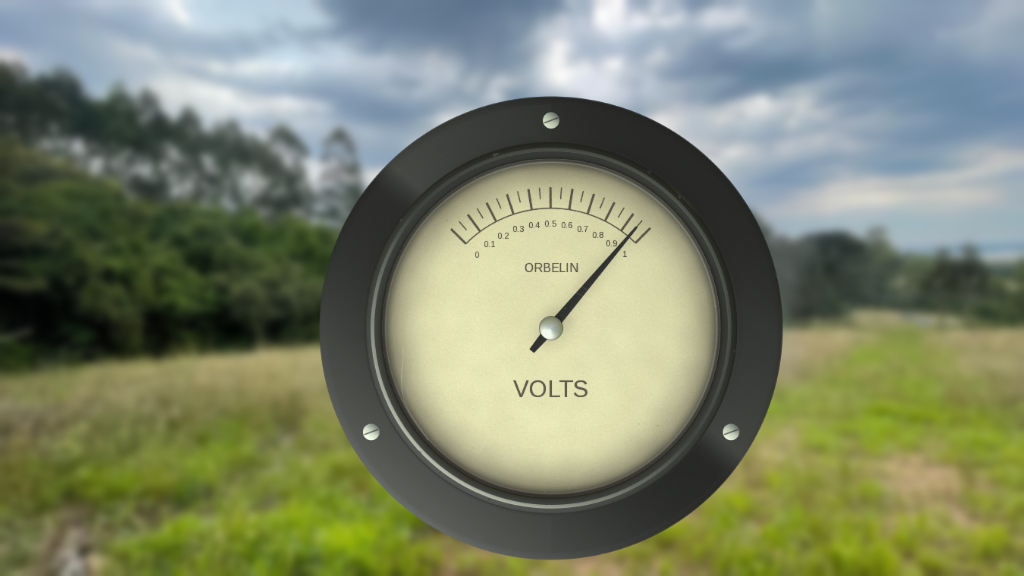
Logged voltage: 0.95; V
